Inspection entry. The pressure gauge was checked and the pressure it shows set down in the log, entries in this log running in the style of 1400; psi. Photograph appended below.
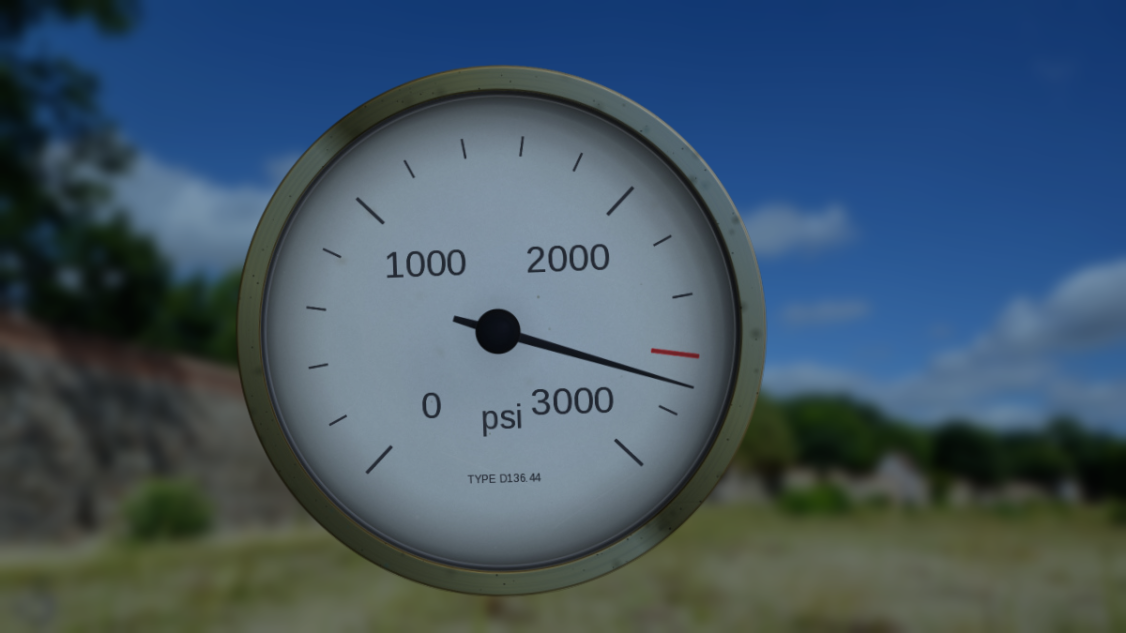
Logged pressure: 2700; psi
